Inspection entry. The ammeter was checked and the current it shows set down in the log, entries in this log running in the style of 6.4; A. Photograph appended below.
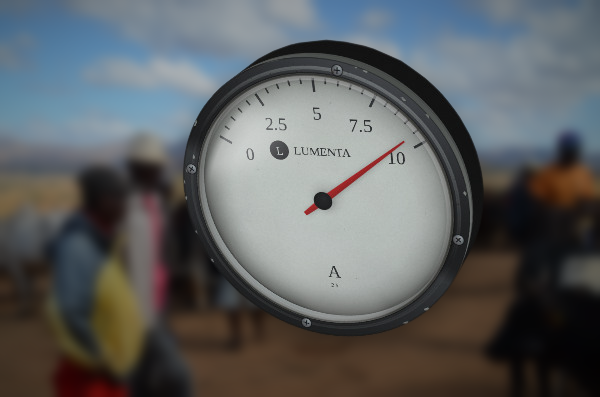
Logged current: 9.5; A
